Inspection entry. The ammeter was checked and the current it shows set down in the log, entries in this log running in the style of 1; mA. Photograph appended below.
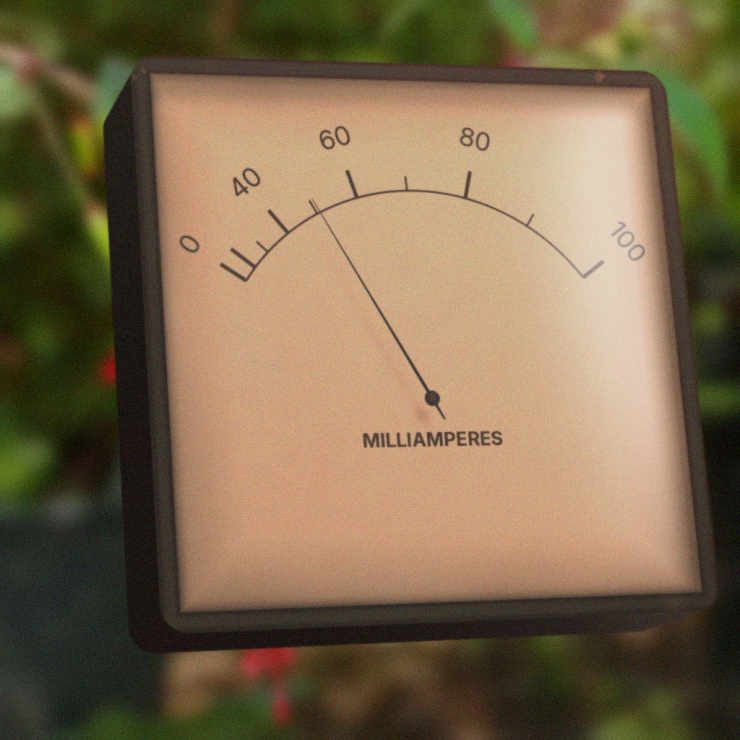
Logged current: 50; mA
